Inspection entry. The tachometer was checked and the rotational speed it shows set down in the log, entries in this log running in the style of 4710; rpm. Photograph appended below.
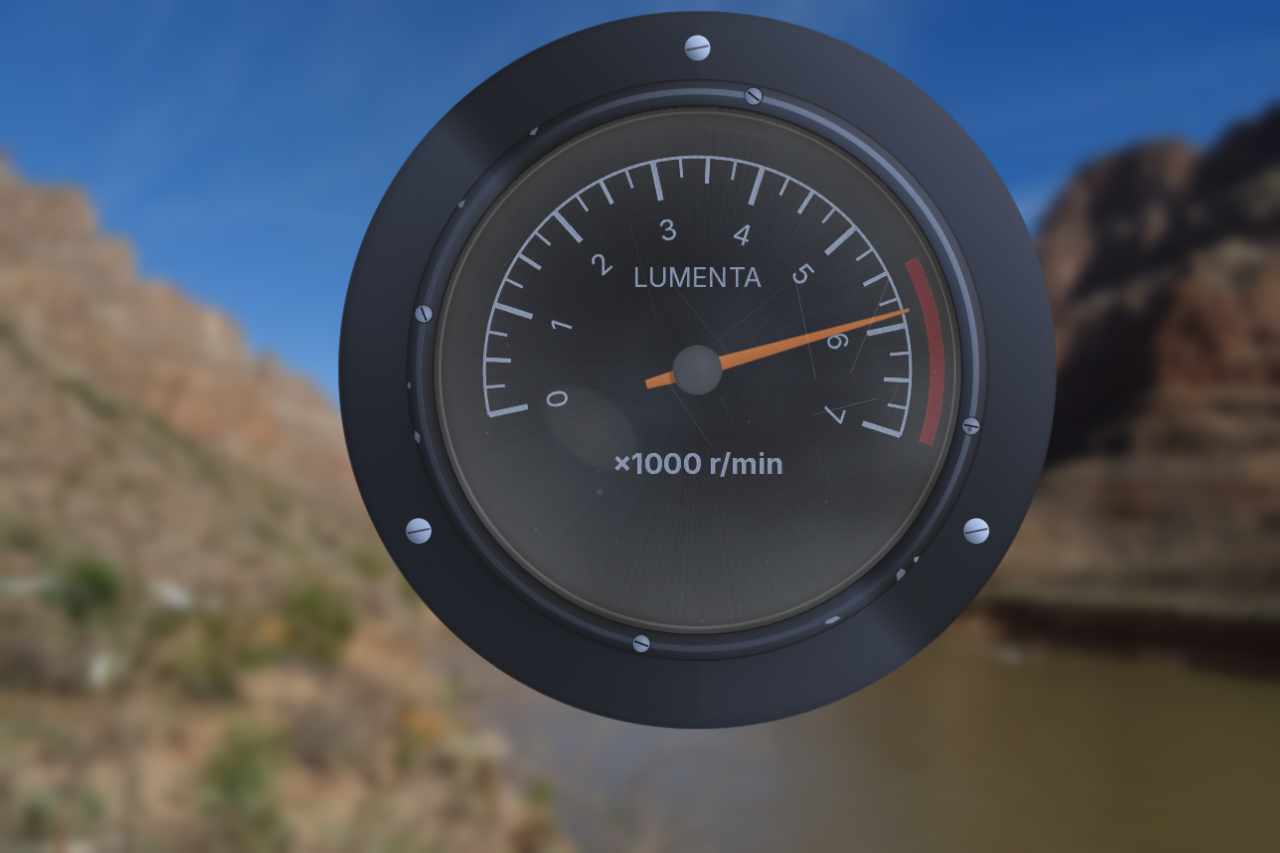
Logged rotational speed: 5875; rpm
